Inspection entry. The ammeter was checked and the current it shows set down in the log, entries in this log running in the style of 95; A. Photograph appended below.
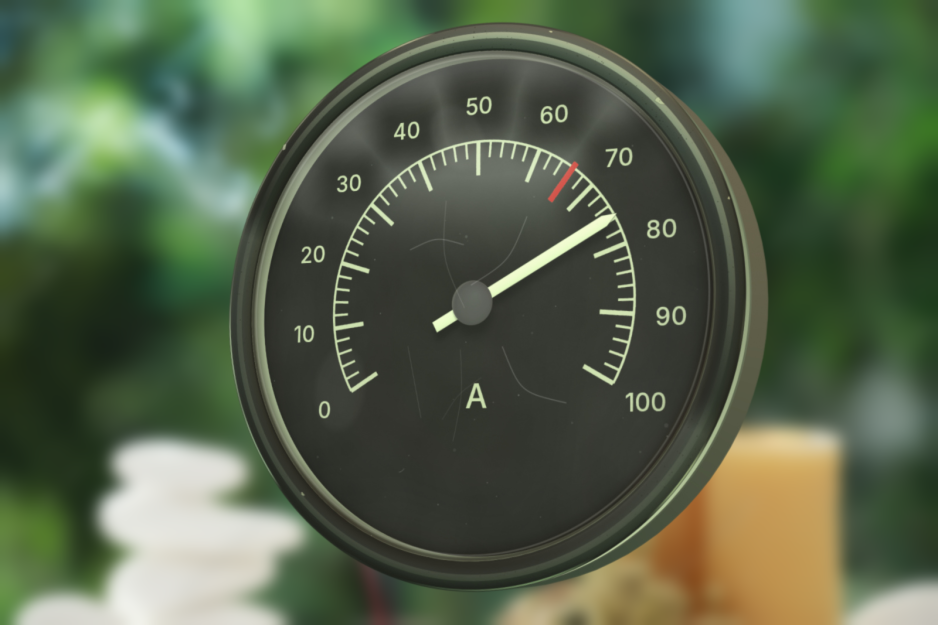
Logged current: 76; A
